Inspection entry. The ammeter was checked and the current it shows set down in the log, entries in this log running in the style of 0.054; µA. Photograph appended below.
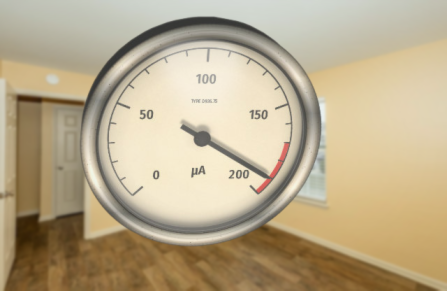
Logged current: 190; µA
